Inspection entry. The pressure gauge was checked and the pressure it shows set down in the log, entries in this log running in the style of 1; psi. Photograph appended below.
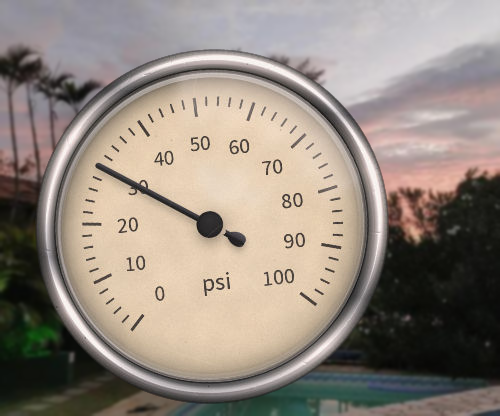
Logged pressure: 30; psi
